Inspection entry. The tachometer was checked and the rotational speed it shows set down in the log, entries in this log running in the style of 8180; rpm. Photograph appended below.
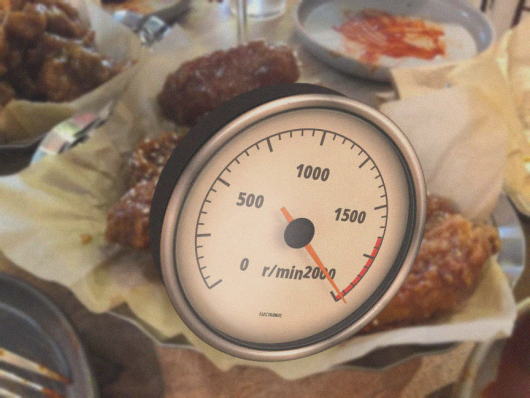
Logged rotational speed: 1975; rpm
